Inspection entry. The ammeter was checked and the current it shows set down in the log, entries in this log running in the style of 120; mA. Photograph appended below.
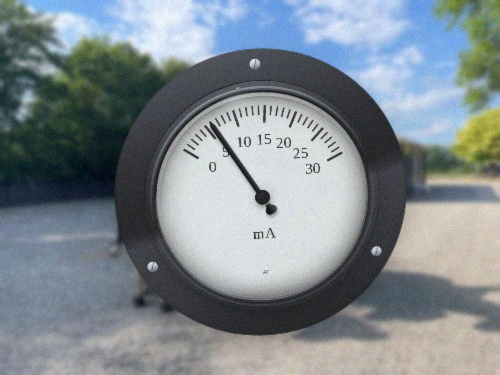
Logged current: 6; mA
